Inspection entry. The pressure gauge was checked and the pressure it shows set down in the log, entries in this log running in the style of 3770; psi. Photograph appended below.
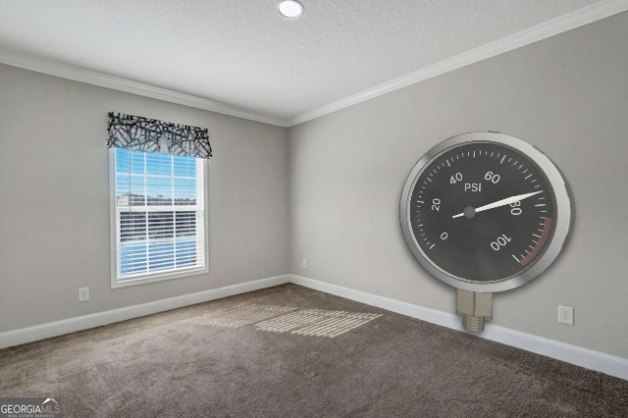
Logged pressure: 76; psi
